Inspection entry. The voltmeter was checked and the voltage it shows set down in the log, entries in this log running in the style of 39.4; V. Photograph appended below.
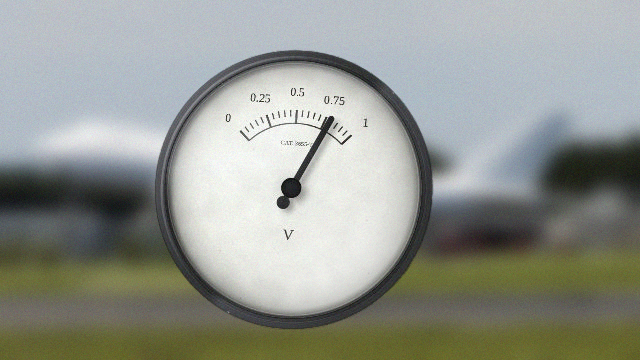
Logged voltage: 0.8; V
